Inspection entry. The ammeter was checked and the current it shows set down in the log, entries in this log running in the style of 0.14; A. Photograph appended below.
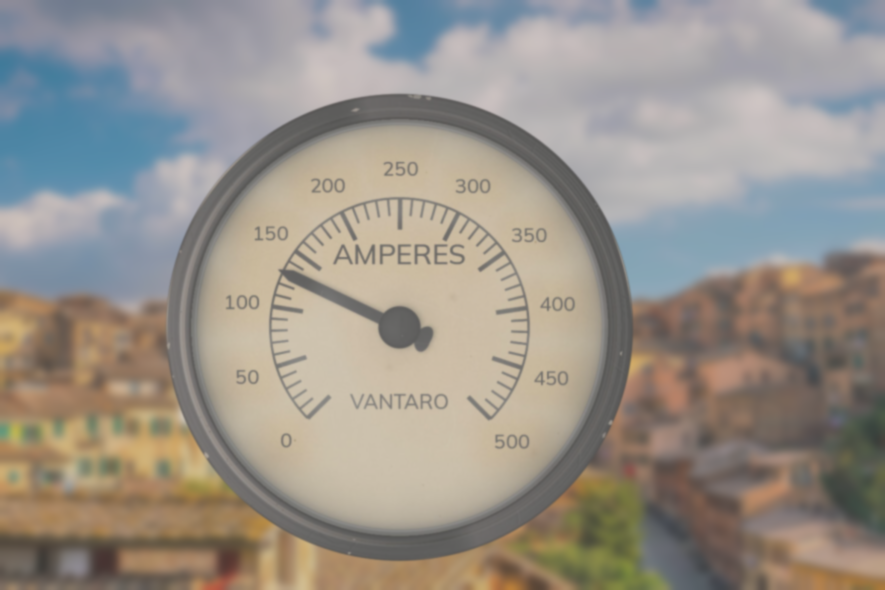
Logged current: 130; A
